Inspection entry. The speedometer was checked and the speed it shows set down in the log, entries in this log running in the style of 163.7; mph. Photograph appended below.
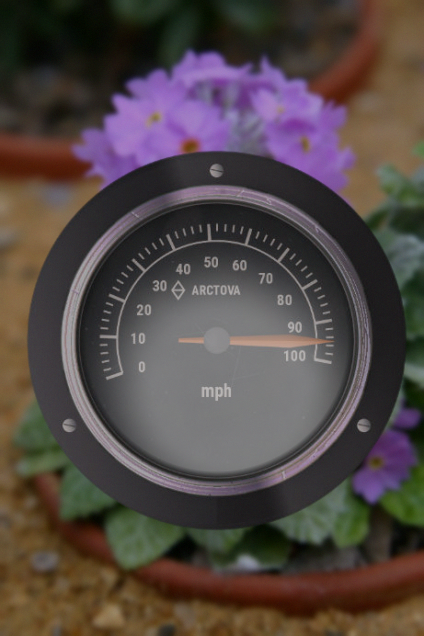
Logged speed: 95; mph
